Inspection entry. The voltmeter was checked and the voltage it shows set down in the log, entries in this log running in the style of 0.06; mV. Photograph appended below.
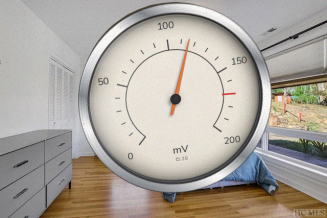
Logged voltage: 115; mV
